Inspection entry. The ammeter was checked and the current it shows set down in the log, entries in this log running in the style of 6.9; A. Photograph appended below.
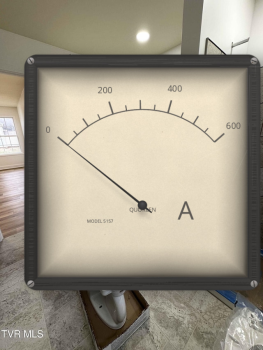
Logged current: 0; A
